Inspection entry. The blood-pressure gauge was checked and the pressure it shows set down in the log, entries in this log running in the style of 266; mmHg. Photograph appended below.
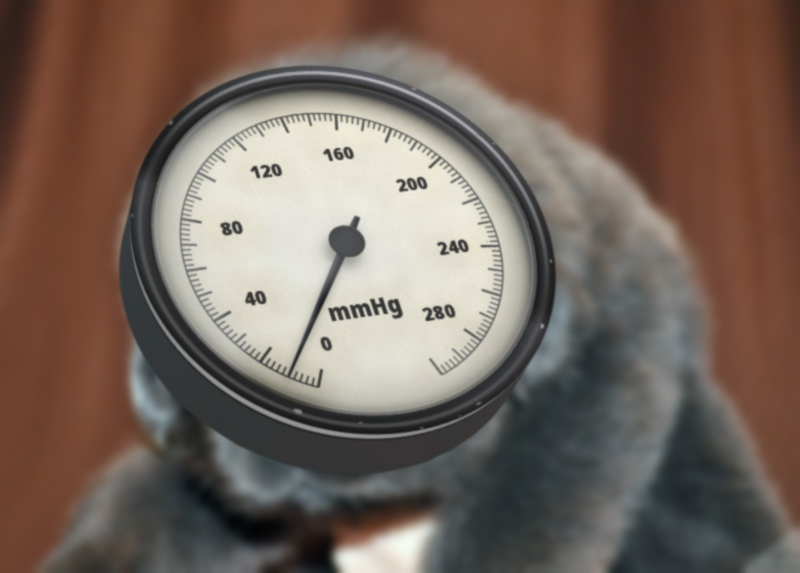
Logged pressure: 10; mmHg
